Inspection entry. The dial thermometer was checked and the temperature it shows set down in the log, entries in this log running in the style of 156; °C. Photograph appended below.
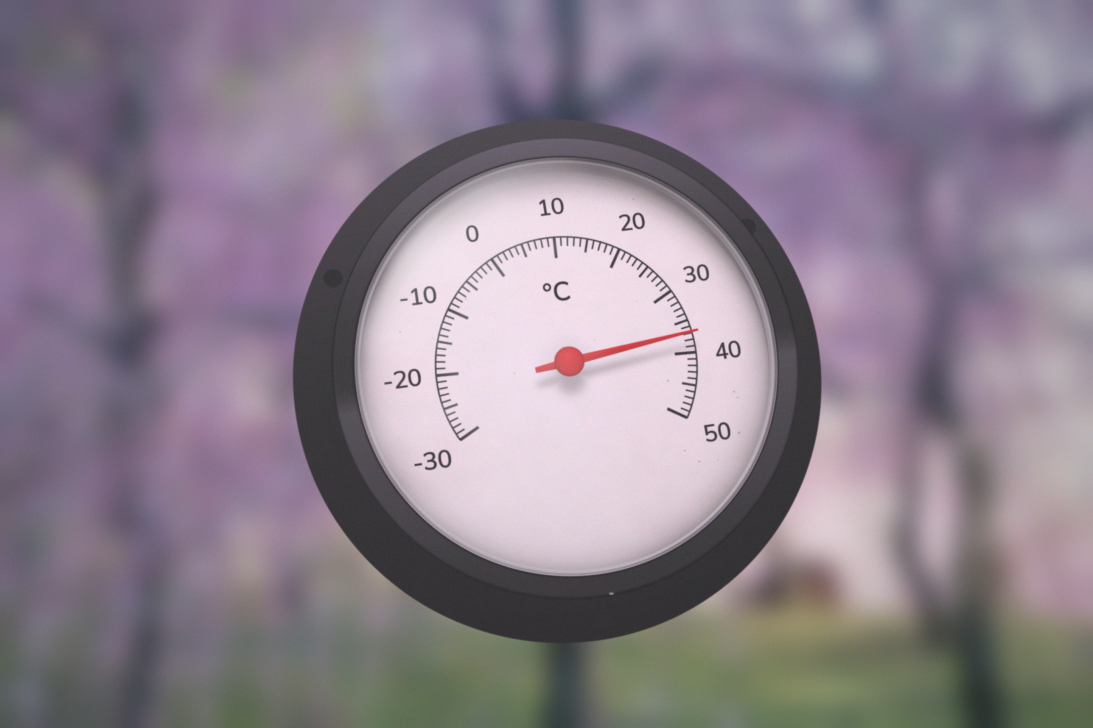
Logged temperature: 37; °C
